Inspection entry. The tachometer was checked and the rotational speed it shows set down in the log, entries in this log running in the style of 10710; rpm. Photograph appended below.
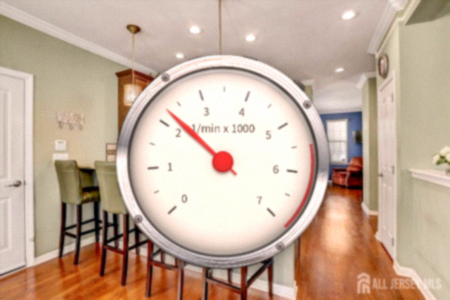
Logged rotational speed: 2250; rpm
